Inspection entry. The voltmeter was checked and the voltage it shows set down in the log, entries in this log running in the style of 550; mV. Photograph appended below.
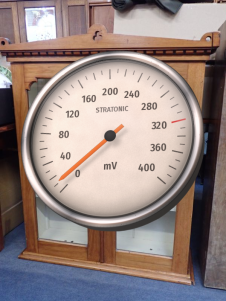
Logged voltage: 10; mV
